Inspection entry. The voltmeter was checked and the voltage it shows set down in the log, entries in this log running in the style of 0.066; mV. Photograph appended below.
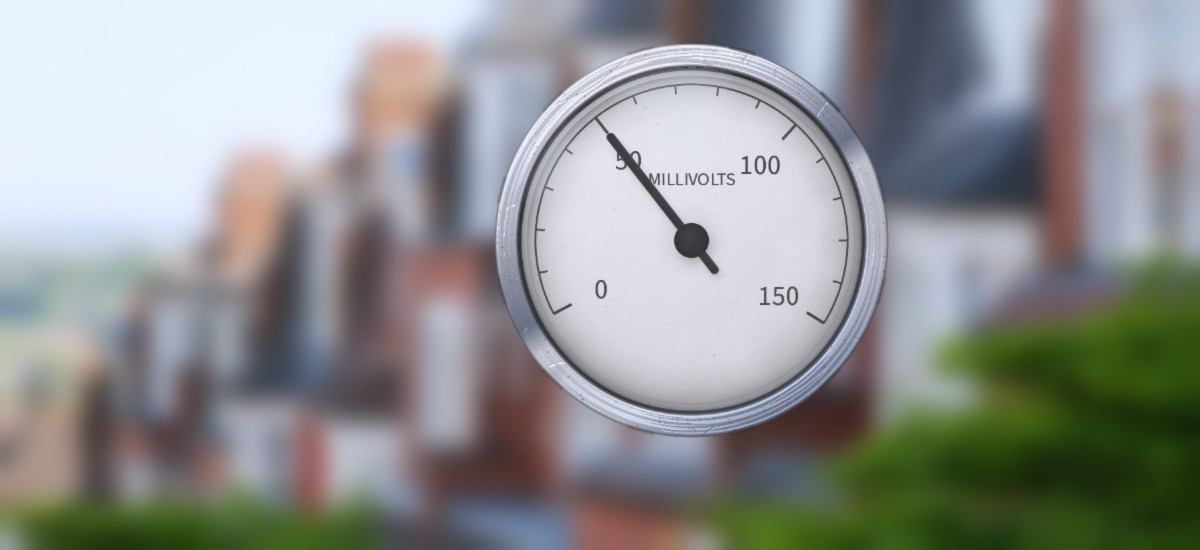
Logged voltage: 50; mV
